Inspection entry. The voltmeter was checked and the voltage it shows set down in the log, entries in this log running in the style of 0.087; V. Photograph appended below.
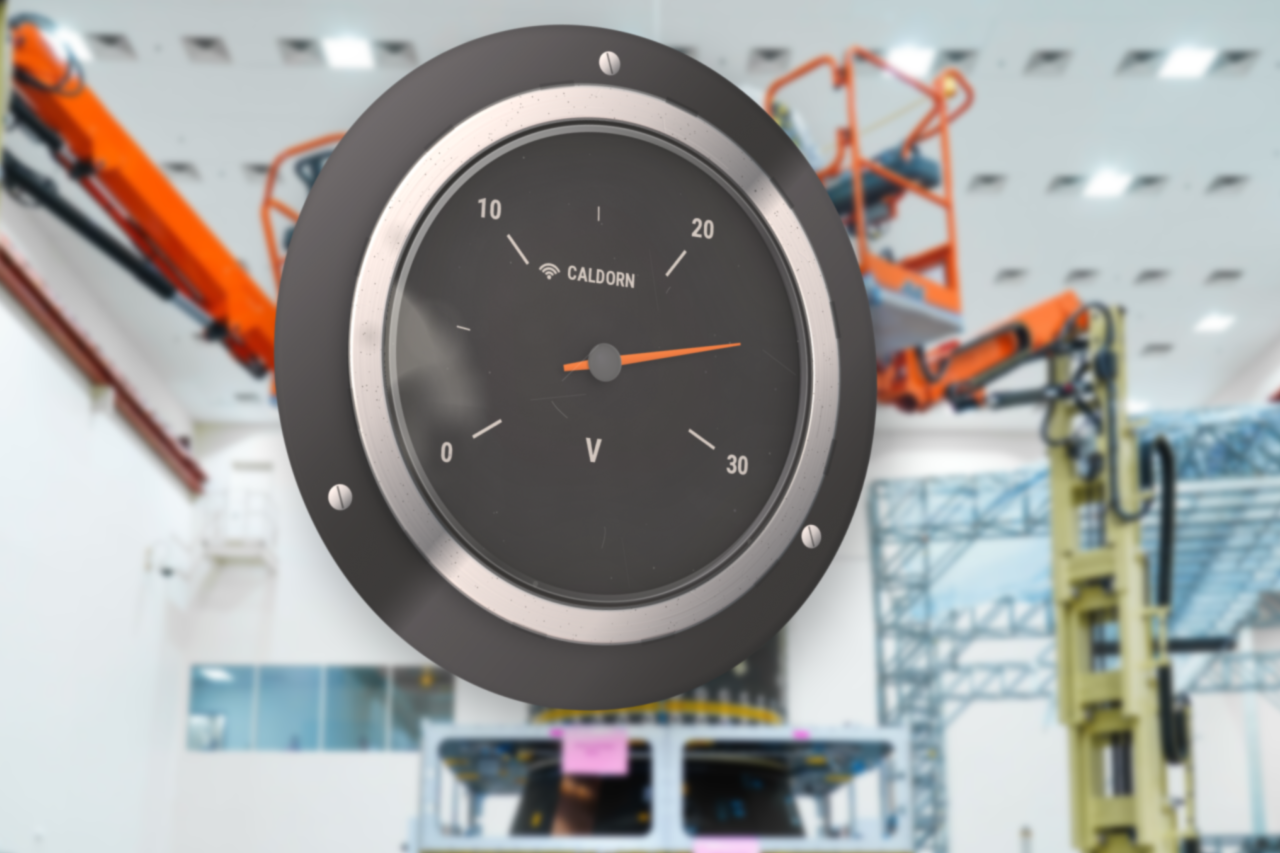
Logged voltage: 25; V
